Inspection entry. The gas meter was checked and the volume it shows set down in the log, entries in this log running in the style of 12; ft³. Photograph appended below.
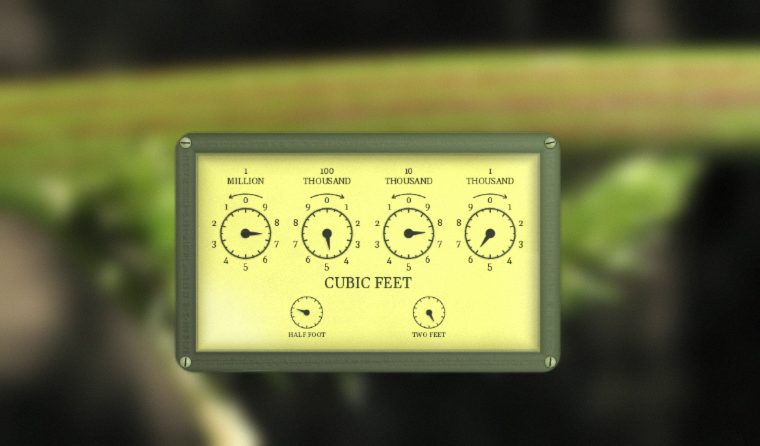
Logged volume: 747600; ft³
